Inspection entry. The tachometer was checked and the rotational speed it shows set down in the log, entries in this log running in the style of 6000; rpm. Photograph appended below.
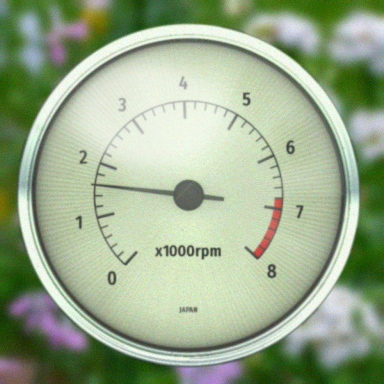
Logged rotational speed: 1600; rpm
